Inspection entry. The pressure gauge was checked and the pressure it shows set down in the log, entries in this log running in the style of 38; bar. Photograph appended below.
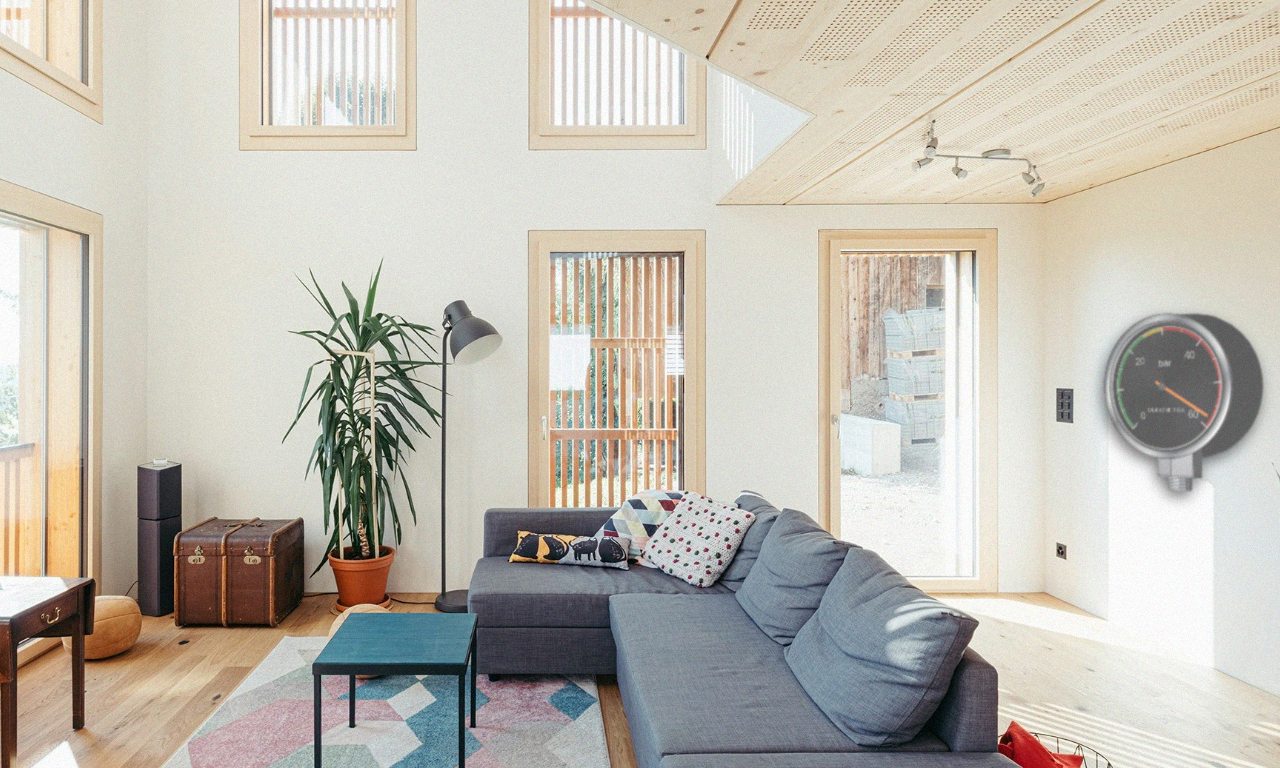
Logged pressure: 57.5; bar
